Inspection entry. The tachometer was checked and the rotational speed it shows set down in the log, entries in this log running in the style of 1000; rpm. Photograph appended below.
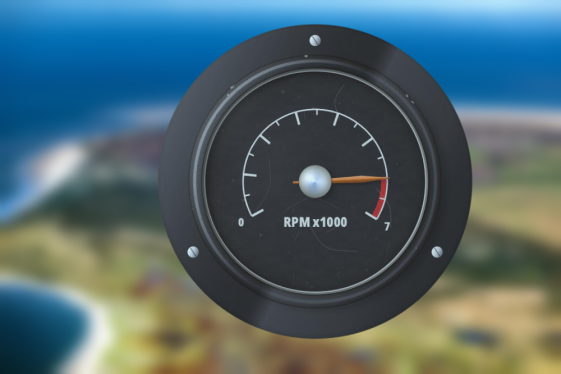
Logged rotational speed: 6000; rpm
